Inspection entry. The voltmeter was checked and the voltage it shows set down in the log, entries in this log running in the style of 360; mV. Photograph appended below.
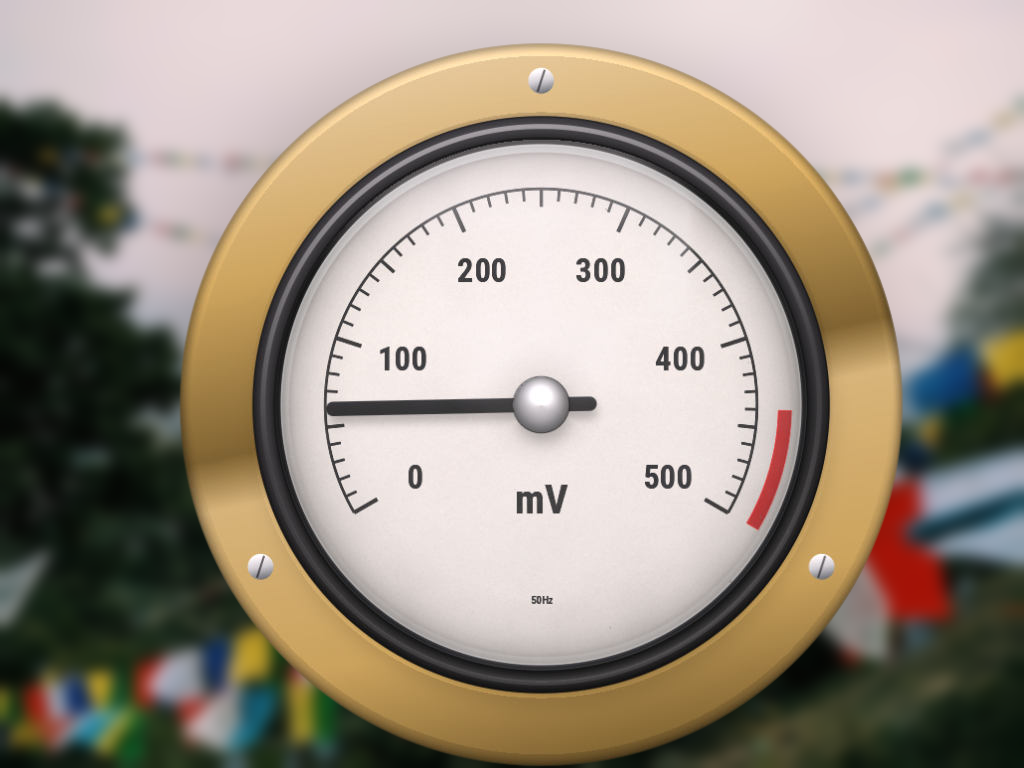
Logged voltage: 60; mV
